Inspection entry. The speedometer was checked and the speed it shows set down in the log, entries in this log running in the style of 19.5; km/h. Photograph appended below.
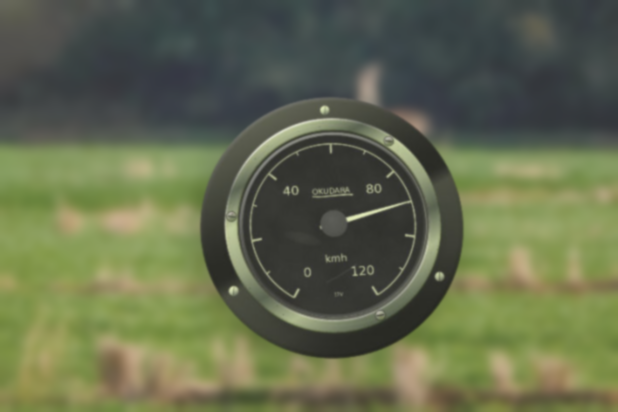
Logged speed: 90; km/h
